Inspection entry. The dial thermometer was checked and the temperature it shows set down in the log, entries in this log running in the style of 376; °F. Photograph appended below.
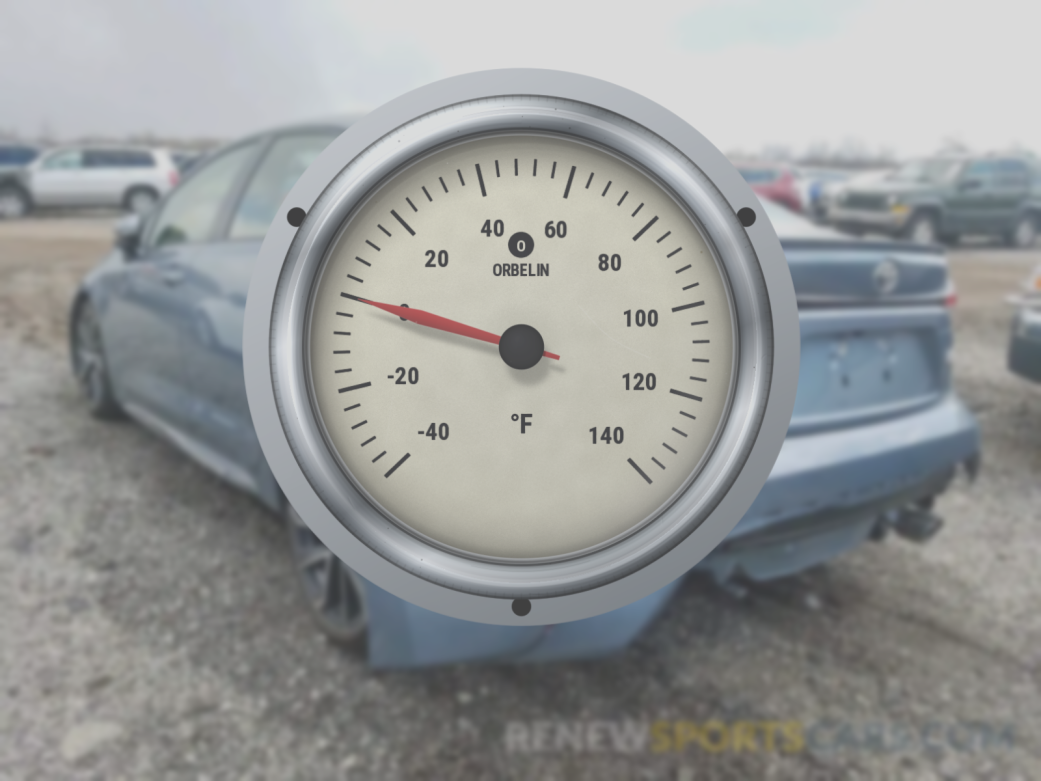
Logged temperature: 0; °F
